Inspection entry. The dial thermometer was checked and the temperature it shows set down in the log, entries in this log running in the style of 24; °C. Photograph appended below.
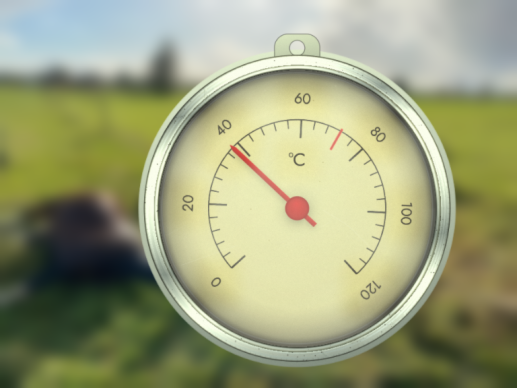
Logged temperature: 38; °C
